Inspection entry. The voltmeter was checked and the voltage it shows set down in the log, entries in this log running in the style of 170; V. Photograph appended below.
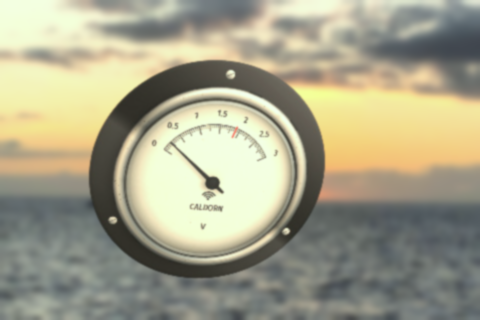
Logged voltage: 0.25; V
